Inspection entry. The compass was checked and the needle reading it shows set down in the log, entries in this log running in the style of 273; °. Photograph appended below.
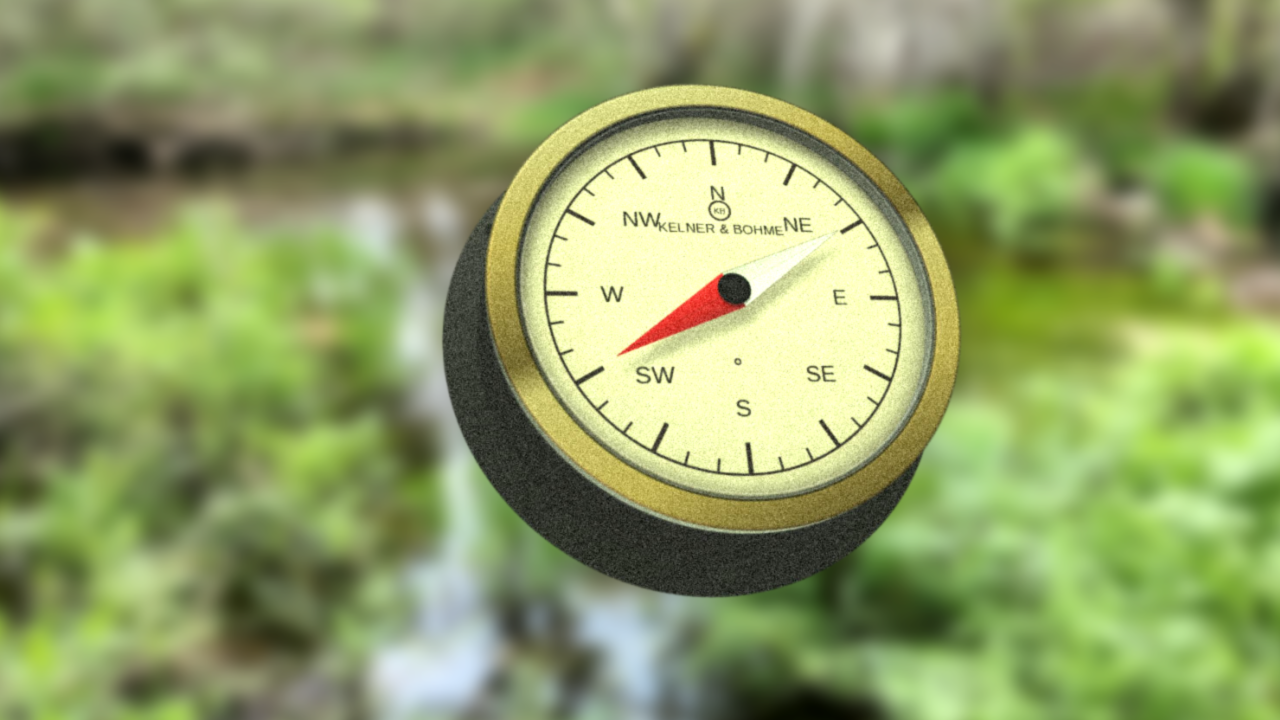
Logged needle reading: 240; °
